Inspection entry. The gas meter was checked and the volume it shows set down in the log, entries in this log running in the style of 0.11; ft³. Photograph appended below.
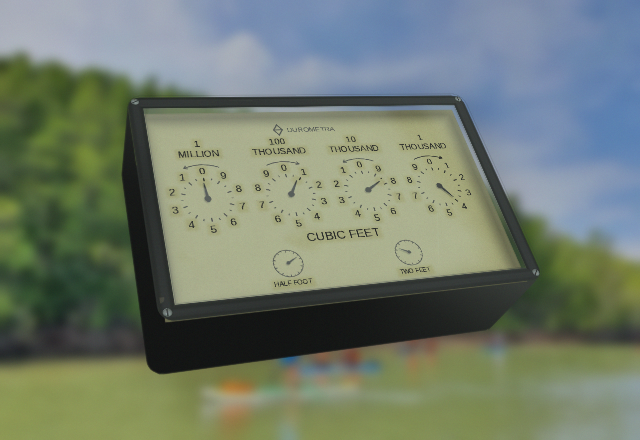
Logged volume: 8400; ft³
